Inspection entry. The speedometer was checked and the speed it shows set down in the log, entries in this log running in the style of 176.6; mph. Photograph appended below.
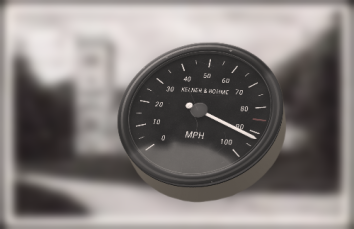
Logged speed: 92.5; mph
